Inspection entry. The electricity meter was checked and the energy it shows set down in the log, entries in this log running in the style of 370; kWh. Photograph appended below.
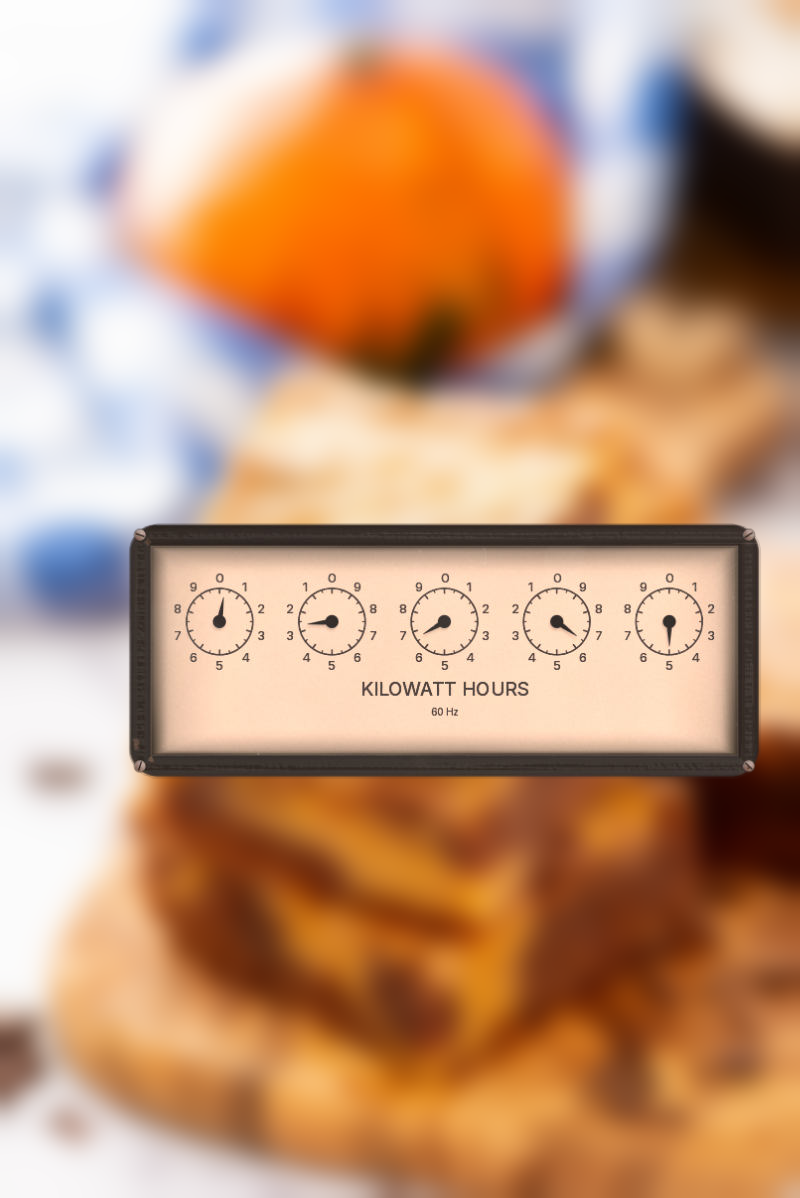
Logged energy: 2665; kWh
